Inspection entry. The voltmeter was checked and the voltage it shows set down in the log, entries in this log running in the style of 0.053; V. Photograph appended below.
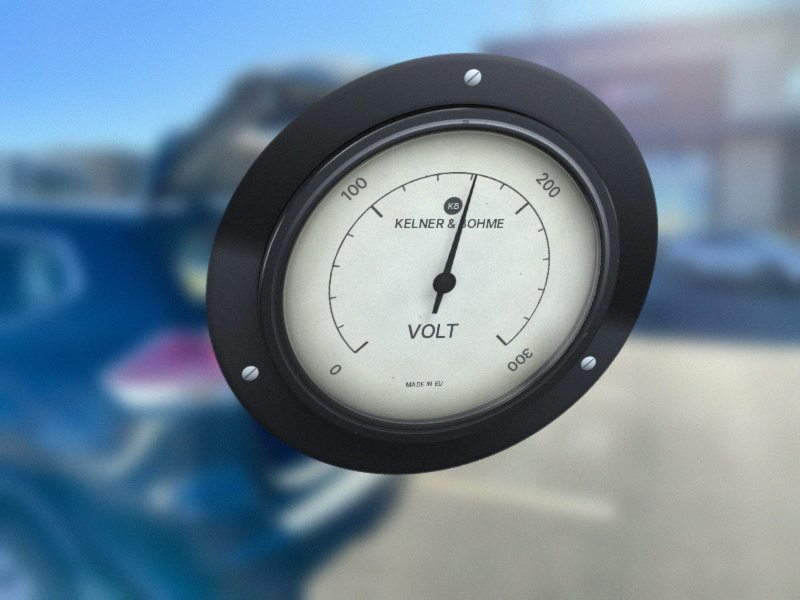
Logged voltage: 160; V
